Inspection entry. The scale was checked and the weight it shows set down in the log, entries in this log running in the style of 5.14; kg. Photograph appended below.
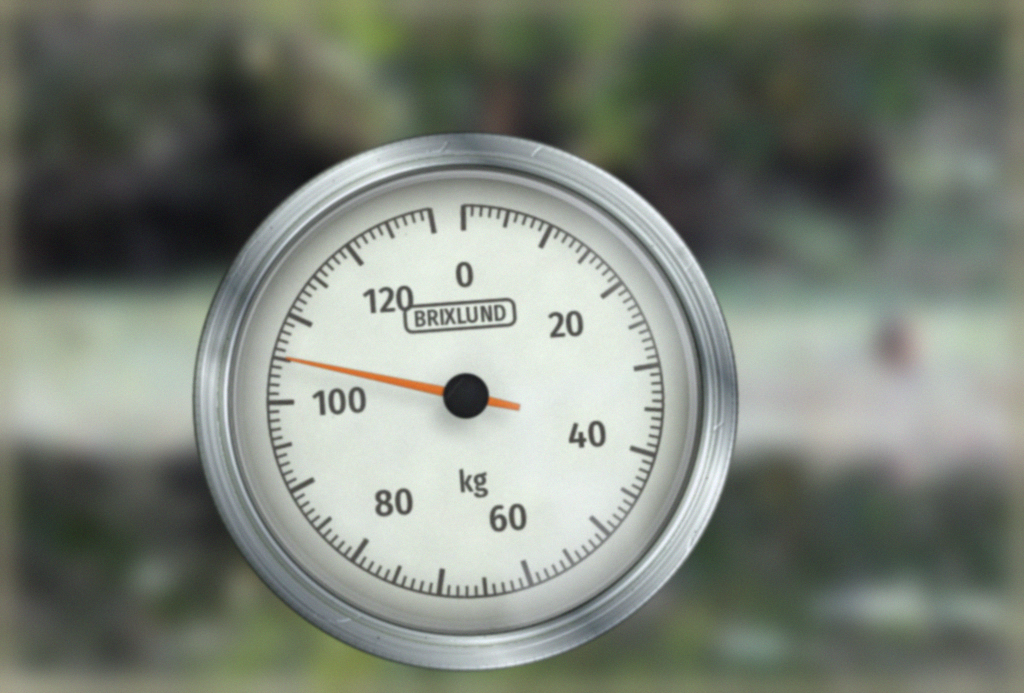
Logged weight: 105; kg
